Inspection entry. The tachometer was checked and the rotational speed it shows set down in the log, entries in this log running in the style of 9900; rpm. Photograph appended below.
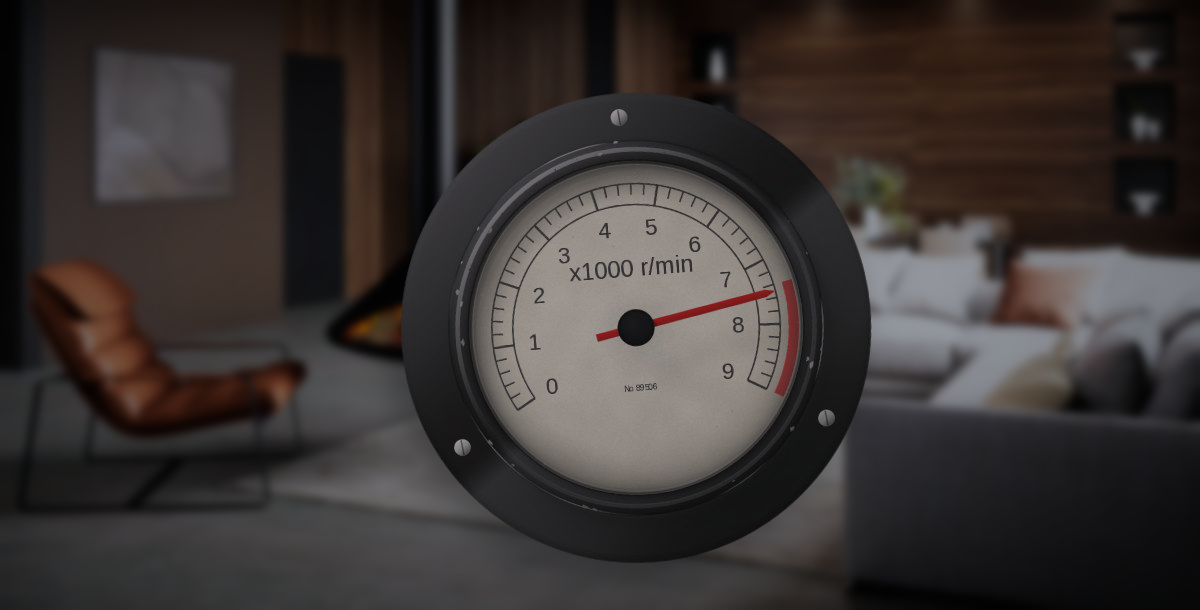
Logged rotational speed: 7500; rpm
